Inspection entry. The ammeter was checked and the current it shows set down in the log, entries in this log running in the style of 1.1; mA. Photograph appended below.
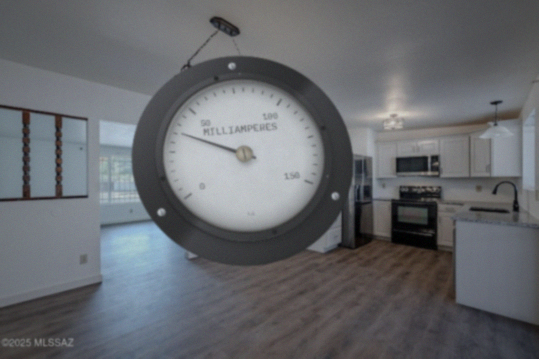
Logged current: 35; mA
